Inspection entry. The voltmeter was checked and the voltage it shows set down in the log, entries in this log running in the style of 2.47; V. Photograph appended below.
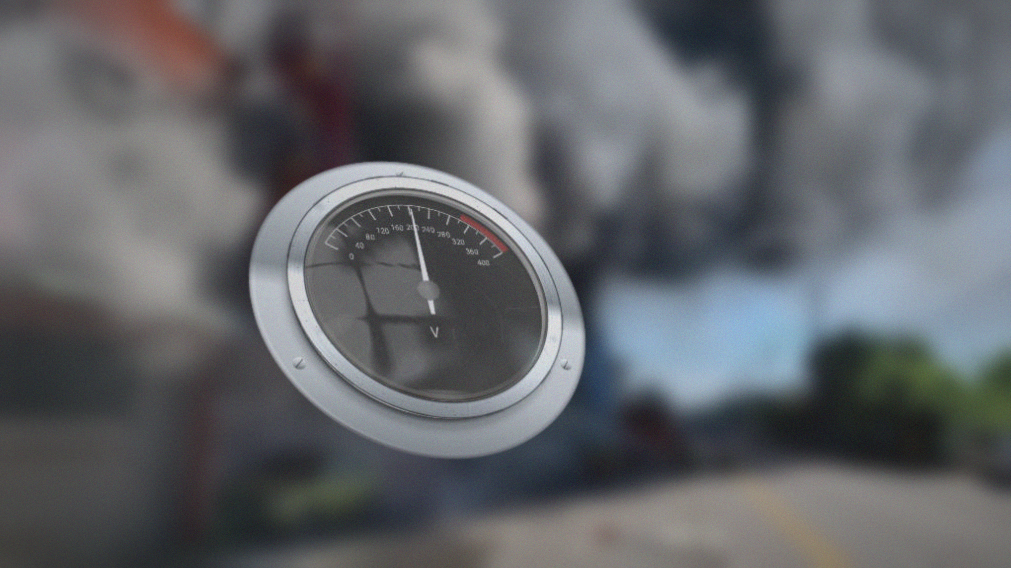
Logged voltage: 200; V
